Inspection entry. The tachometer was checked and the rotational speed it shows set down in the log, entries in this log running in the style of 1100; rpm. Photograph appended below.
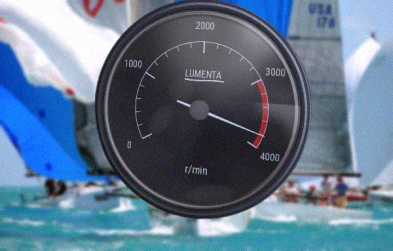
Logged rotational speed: 3800; rpm
